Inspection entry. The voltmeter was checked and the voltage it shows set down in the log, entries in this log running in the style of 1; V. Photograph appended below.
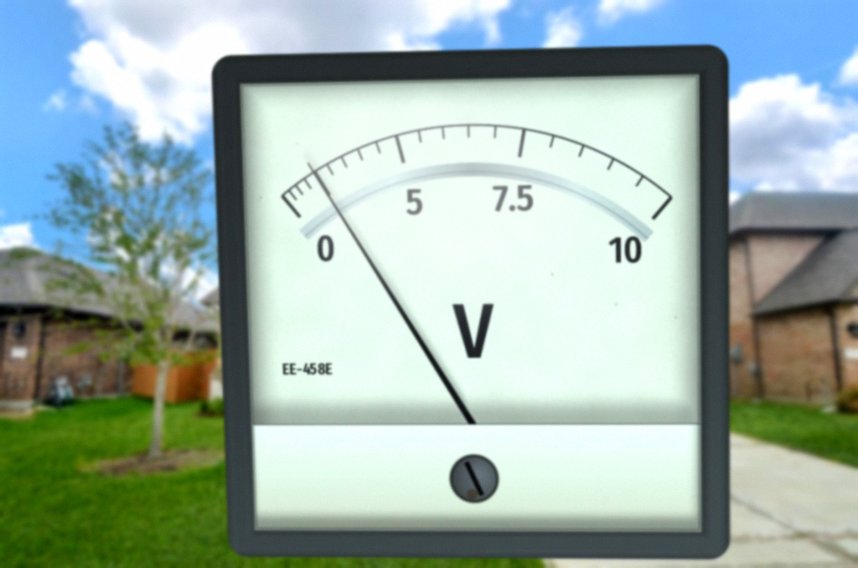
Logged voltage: 2.5; V
